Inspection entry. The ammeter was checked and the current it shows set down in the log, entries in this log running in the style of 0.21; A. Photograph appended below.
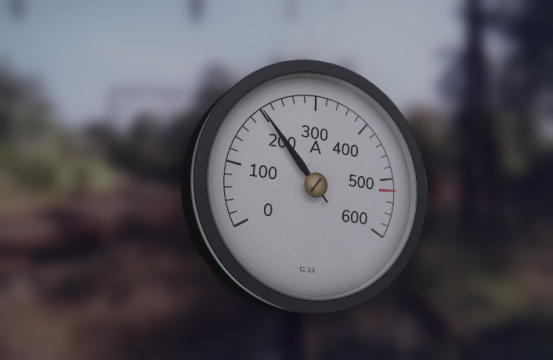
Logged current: 200; A
